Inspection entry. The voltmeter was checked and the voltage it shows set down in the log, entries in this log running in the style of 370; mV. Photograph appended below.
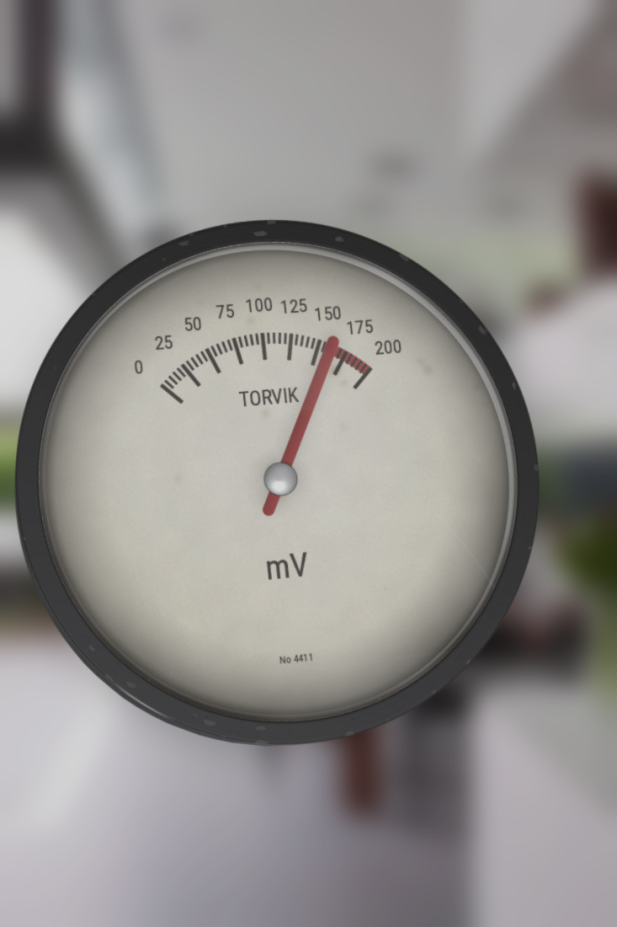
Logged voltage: 160; mV
